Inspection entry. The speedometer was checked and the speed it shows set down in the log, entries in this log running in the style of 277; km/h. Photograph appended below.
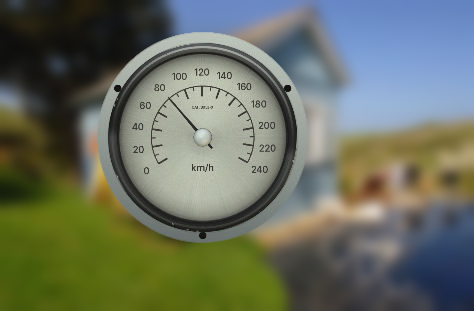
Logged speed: 80; km/h
